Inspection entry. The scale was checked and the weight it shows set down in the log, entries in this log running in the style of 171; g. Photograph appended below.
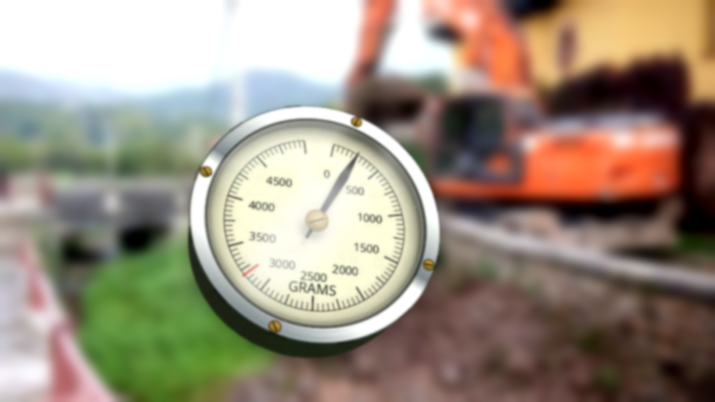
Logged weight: 250; g
